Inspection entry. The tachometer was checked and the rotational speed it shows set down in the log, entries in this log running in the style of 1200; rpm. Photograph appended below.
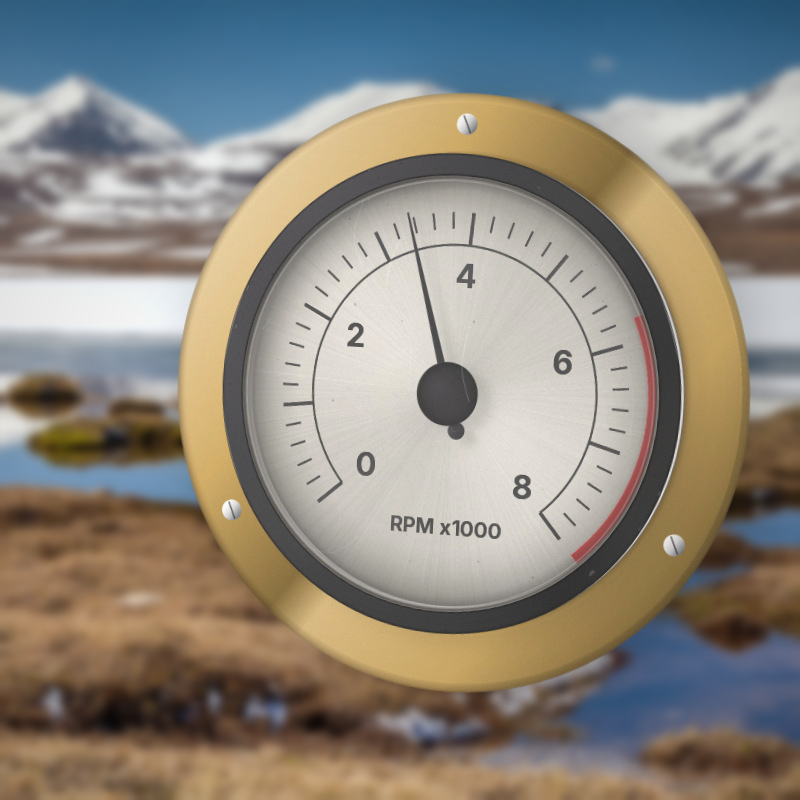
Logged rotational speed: 3400; rpm
